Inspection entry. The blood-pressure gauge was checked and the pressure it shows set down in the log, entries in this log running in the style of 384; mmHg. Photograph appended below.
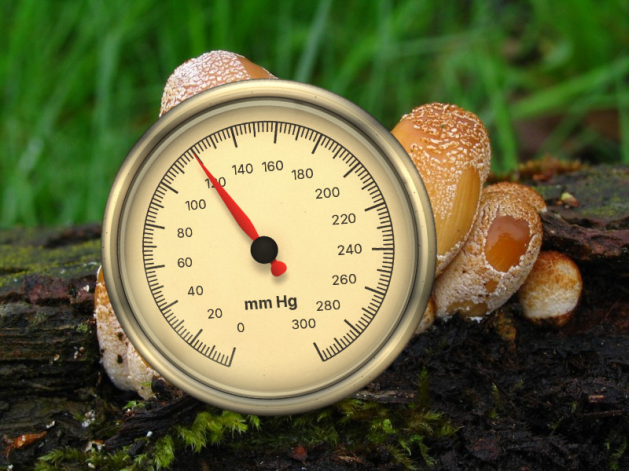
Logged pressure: 120; mmHg
